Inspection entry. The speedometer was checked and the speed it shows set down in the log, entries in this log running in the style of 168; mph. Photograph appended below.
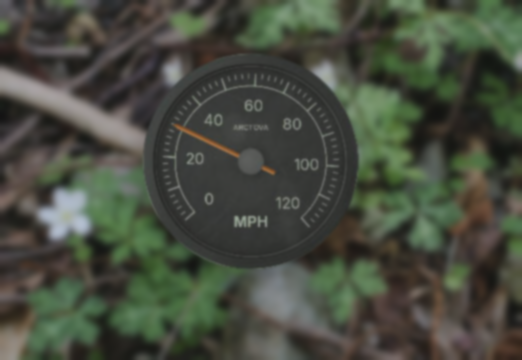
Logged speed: 30; mph
